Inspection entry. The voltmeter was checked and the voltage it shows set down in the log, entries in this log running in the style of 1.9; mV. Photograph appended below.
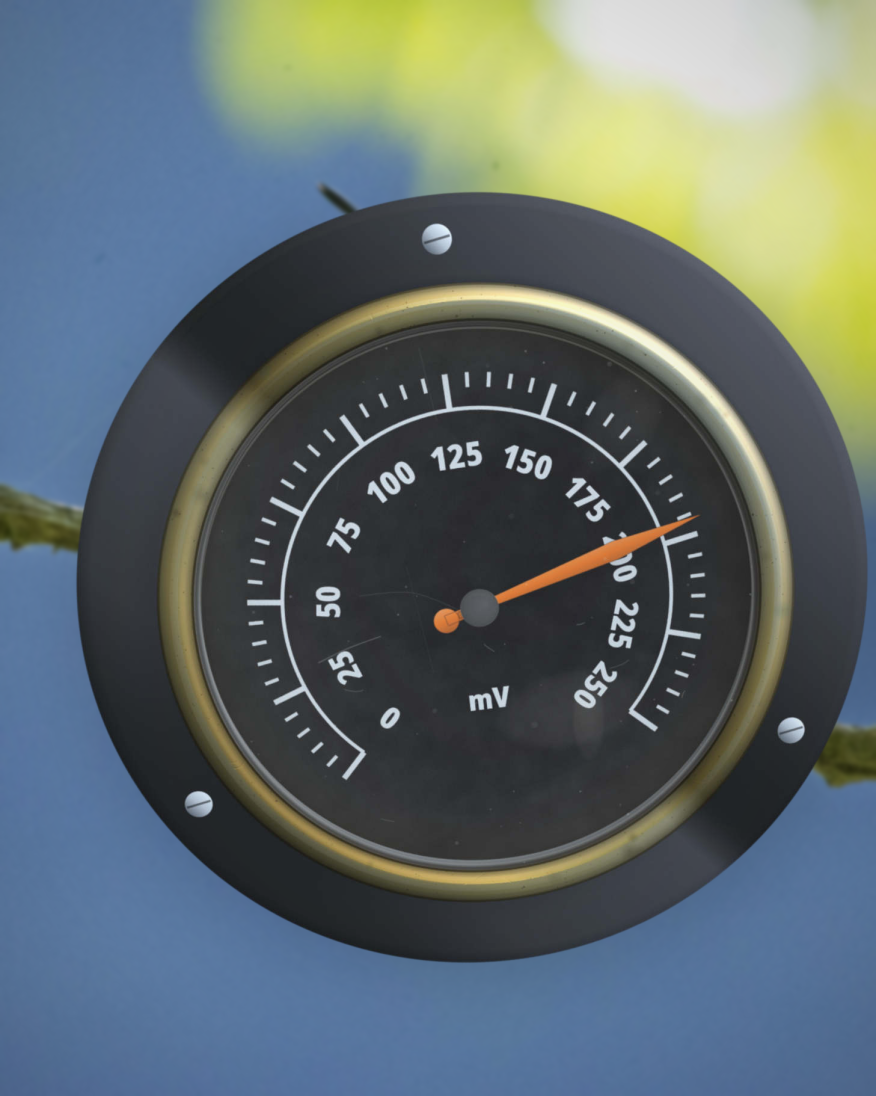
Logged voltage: 195; mV
